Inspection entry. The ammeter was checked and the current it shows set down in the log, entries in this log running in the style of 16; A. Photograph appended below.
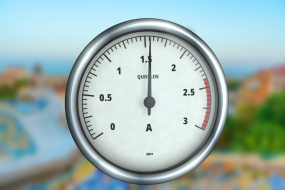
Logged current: 1.55; A
